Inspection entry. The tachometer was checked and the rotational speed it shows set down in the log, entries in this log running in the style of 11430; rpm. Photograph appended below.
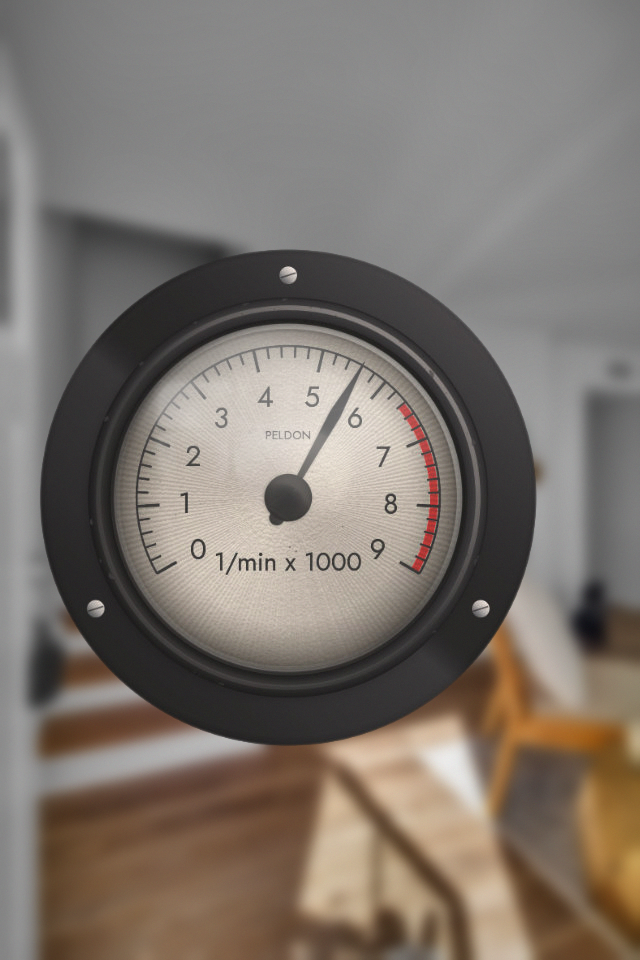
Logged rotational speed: 5600; rpm
